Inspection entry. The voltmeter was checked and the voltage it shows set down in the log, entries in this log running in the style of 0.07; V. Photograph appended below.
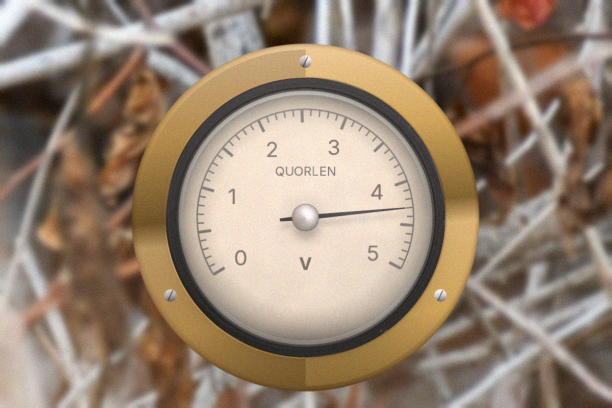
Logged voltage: 4.3; V
